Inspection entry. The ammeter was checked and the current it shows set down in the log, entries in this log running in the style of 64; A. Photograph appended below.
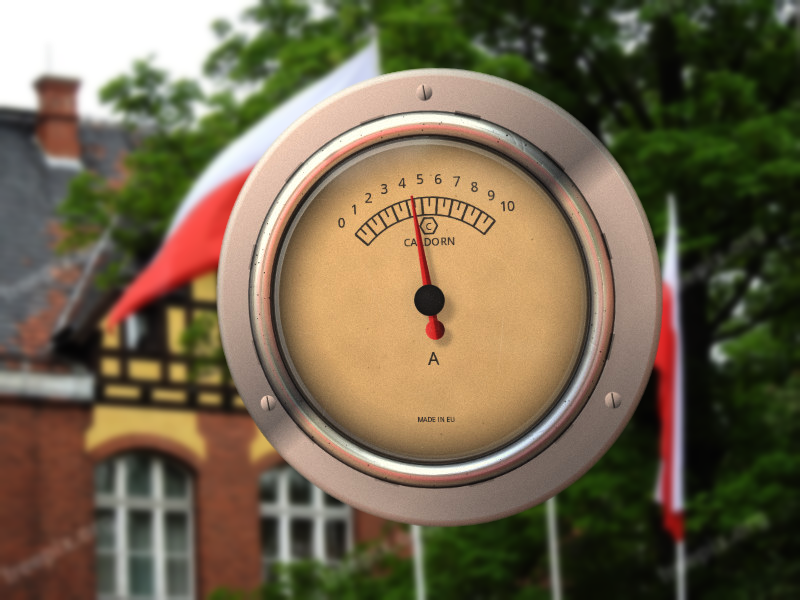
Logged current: 4.5; A
